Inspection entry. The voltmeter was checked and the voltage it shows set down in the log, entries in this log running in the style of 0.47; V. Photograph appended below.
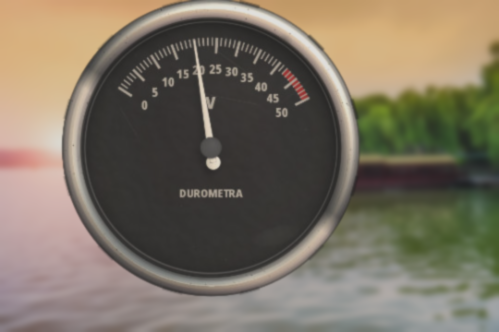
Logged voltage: 20; V
